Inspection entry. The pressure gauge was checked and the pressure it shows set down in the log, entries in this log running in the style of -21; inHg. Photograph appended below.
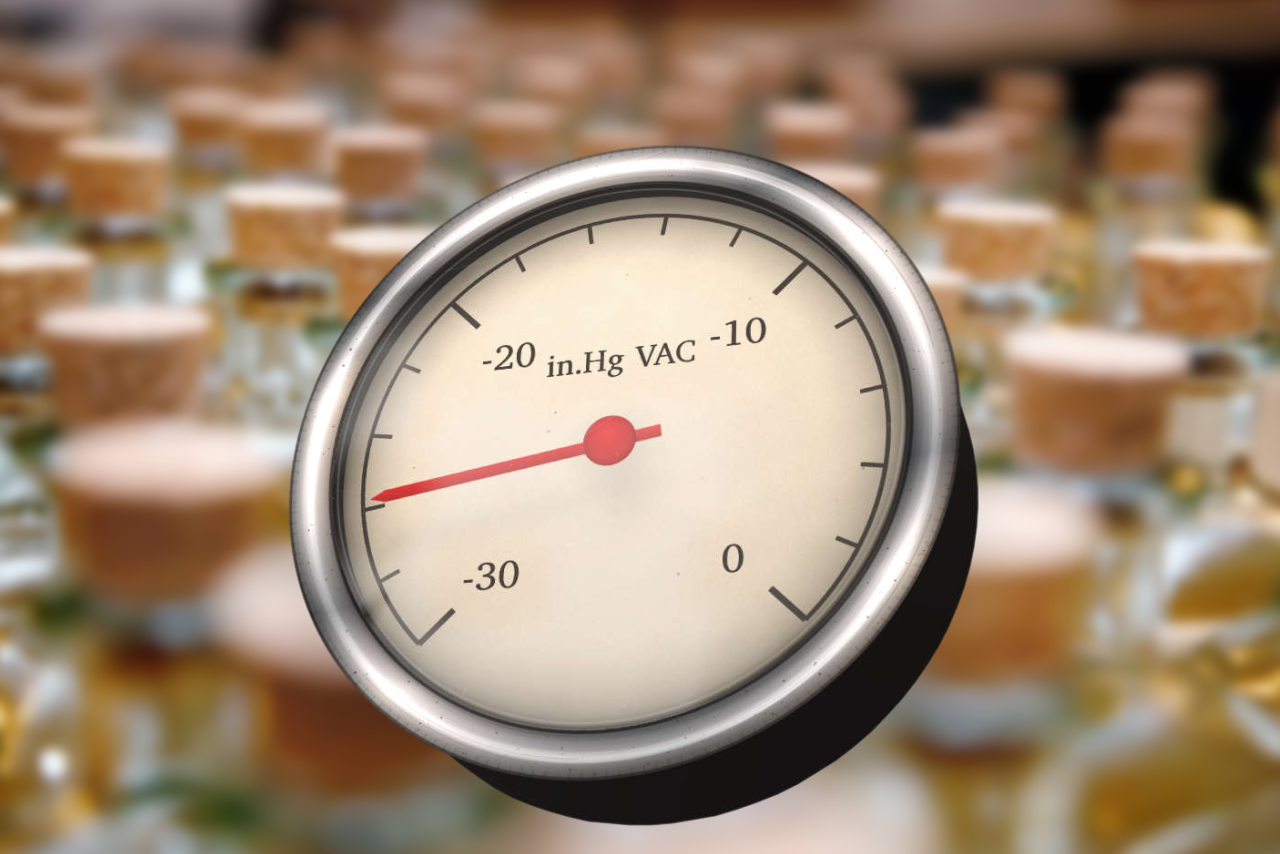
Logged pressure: -26; inHg
